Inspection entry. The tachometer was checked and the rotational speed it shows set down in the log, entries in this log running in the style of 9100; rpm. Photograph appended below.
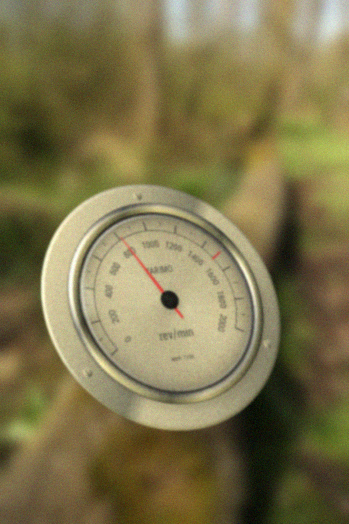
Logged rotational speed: 800; rpm
